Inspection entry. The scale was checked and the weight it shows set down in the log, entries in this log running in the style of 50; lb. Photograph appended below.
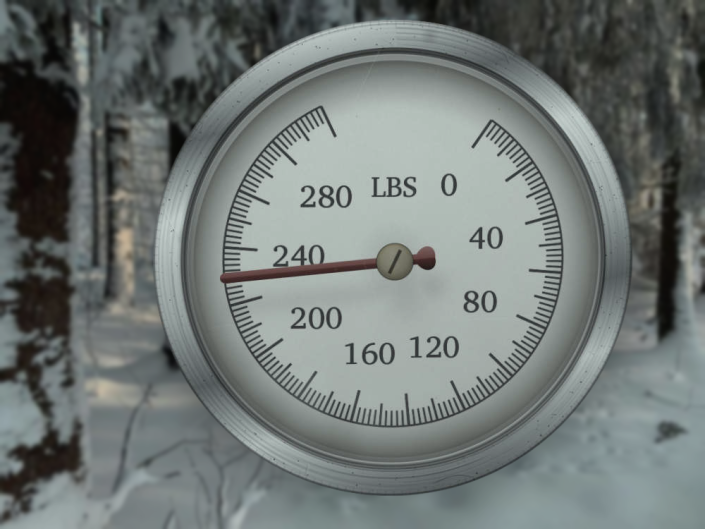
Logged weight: 230; lb
